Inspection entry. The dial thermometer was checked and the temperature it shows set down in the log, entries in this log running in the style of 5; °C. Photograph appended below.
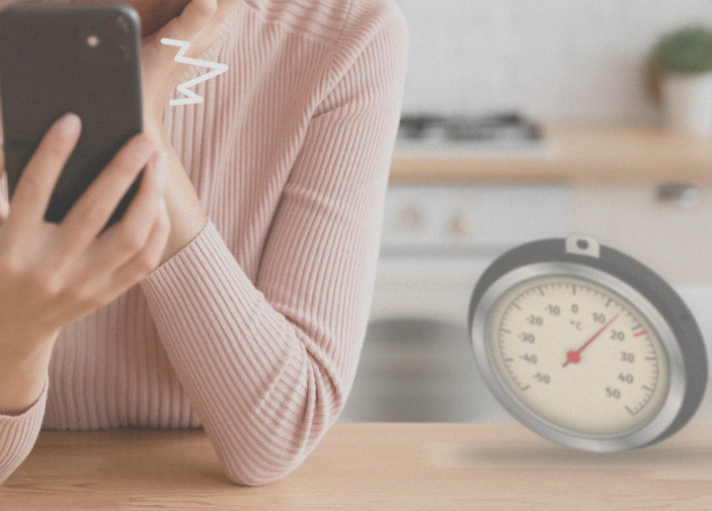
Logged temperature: 14; °C
